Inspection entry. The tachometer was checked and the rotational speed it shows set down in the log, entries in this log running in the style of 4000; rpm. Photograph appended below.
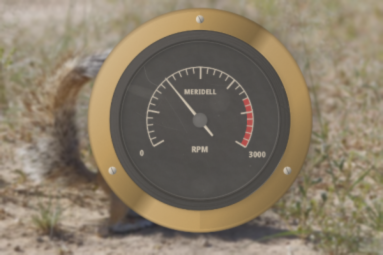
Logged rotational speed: 1000; rpm
